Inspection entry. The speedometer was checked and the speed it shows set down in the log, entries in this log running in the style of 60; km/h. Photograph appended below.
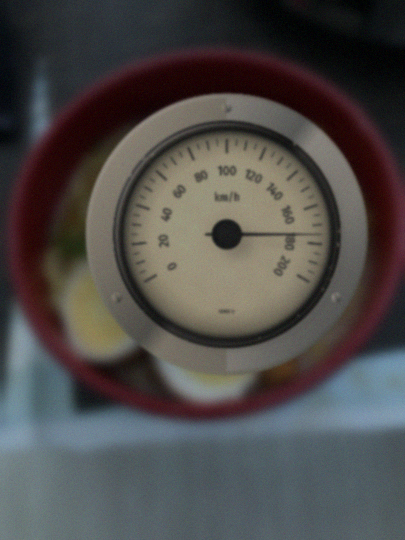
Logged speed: 175; km/h
